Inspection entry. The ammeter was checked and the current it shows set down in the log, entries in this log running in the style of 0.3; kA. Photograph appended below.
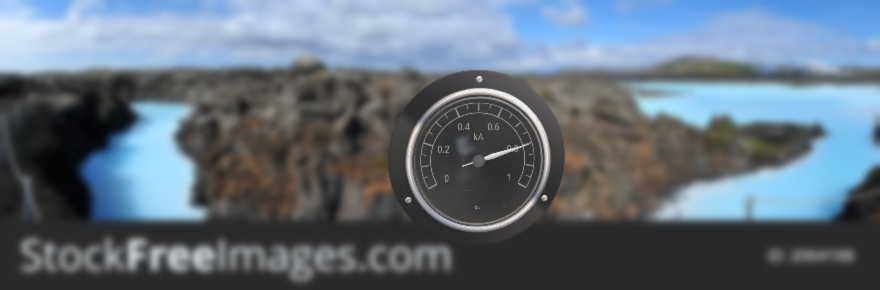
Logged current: 0.8; kA
